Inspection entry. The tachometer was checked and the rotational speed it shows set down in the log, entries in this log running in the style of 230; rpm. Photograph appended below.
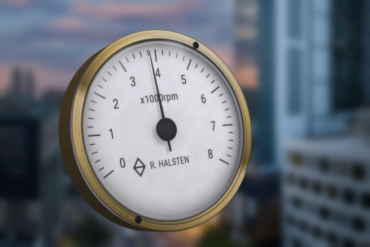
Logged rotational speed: 3800; rpm
